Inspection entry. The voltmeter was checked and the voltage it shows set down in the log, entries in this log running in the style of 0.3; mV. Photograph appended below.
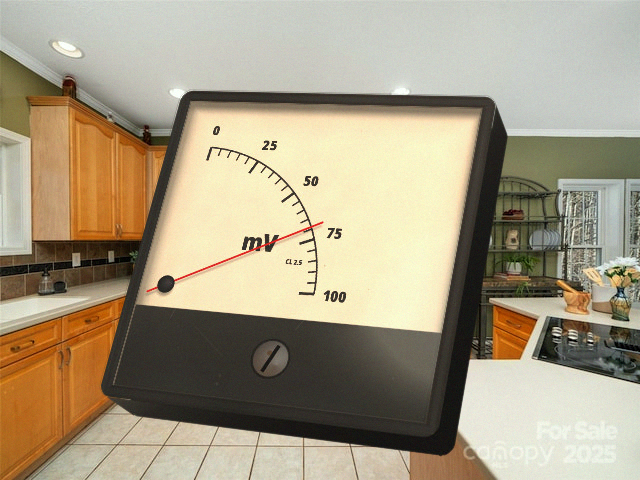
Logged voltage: 70; mV
